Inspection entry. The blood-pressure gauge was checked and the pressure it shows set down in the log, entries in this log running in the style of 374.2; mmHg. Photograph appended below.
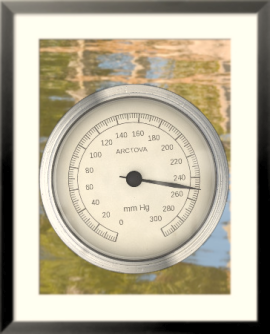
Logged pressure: 250; mmHg
